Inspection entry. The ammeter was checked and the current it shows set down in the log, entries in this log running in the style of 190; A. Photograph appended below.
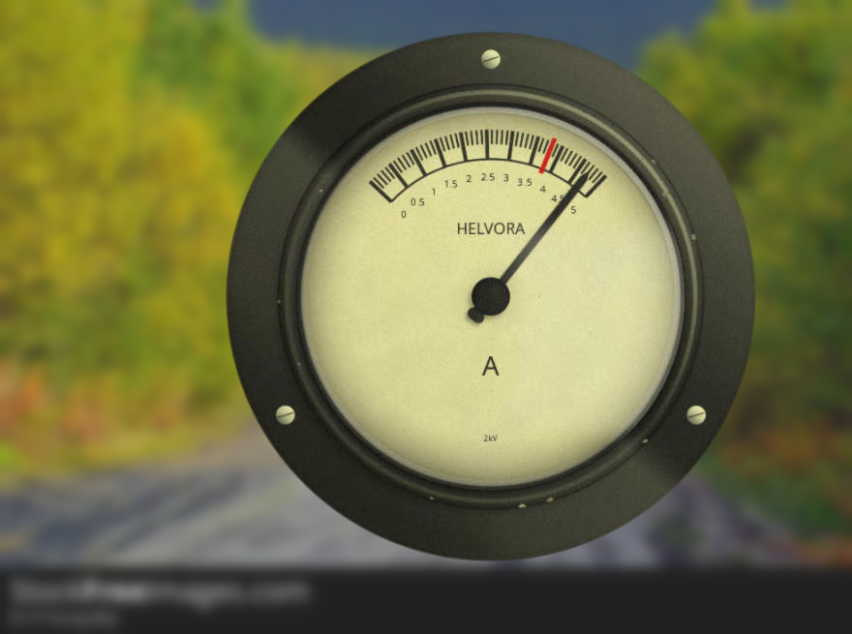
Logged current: 4.7; A
